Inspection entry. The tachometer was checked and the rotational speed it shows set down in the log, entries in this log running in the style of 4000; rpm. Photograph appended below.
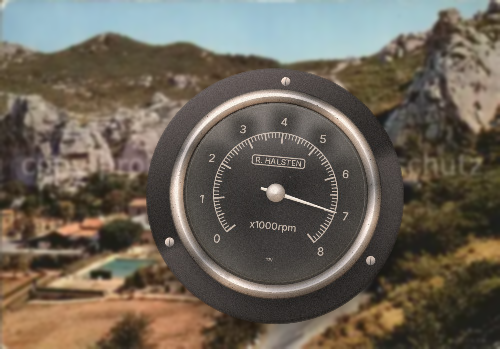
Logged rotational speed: 7000; rpm
